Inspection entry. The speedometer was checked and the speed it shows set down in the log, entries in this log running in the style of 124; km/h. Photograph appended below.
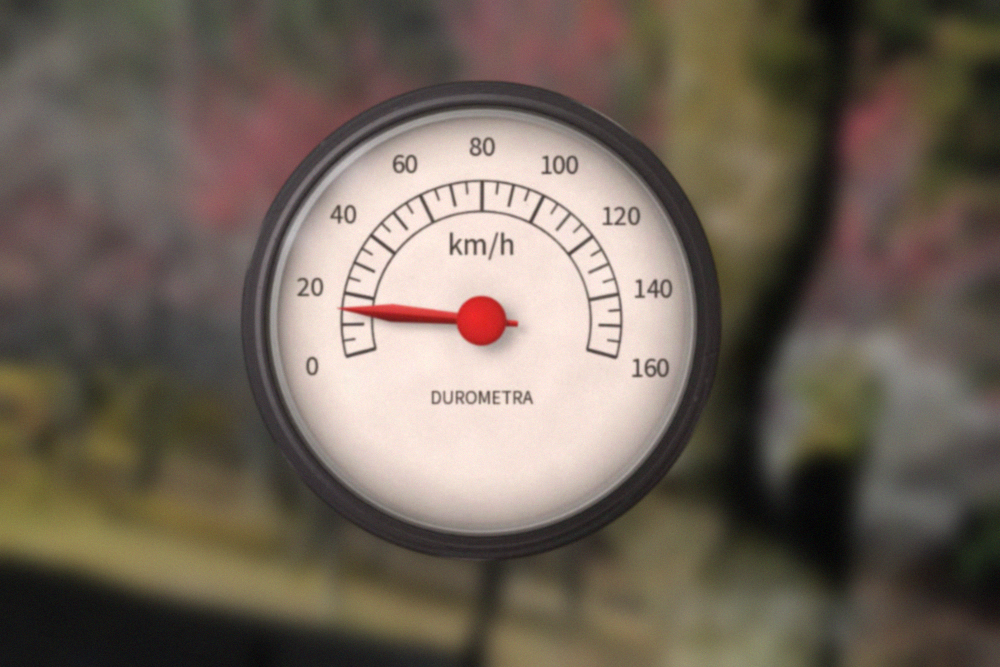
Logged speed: 15; km/h
